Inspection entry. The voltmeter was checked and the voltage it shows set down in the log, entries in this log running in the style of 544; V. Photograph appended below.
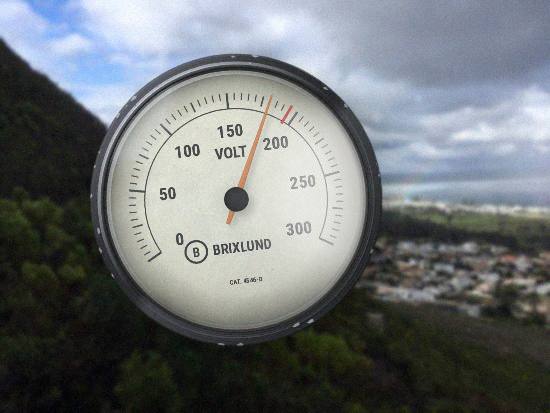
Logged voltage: 180; V
